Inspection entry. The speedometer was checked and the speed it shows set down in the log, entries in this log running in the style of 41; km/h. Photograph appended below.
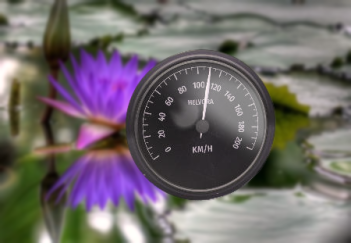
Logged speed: 110; km/h
